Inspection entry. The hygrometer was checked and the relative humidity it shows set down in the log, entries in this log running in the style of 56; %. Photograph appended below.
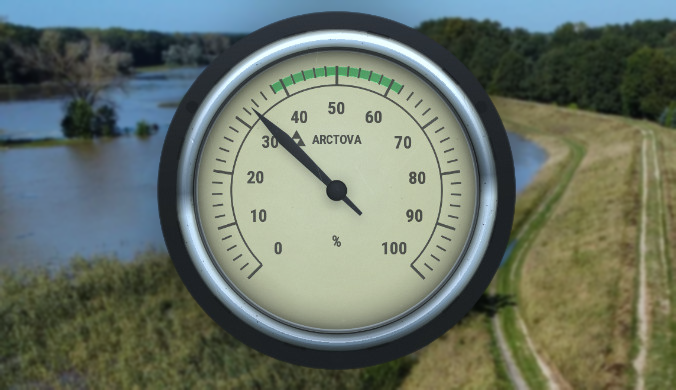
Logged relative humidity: 33; %
